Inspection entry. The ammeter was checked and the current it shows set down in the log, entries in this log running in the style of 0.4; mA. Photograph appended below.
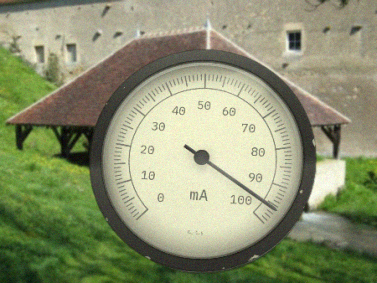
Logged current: 96; mA
